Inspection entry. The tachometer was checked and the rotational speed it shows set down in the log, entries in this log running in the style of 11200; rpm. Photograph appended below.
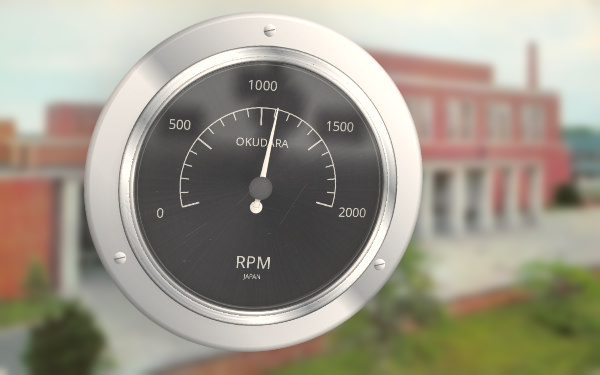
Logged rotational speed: 1100; rpm
